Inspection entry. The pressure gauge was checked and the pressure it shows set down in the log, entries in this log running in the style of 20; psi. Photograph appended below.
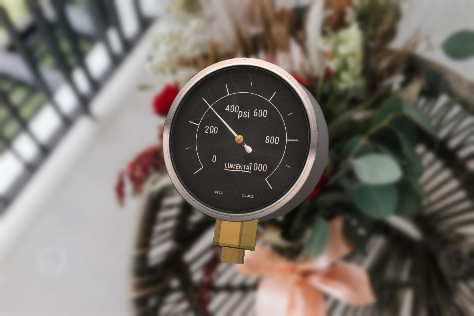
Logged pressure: 300; psi
